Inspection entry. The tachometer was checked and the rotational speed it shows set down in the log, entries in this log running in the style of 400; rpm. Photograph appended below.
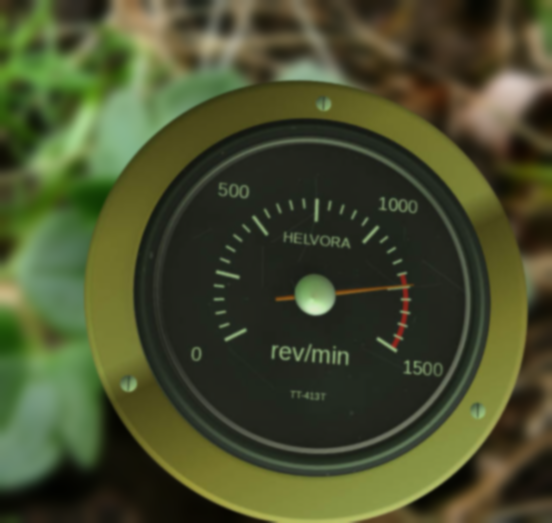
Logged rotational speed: 1250; rpm
